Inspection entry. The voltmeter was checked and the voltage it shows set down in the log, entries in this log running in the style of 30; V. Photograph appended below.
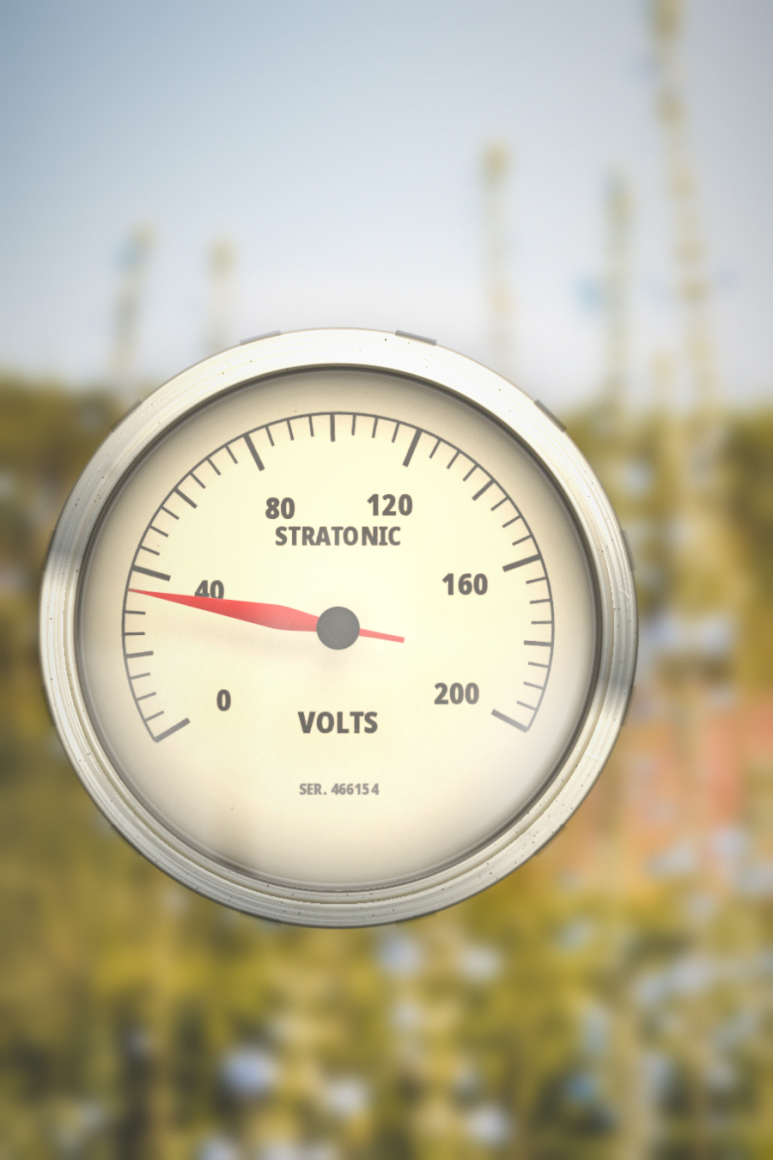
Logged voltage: 35; V
